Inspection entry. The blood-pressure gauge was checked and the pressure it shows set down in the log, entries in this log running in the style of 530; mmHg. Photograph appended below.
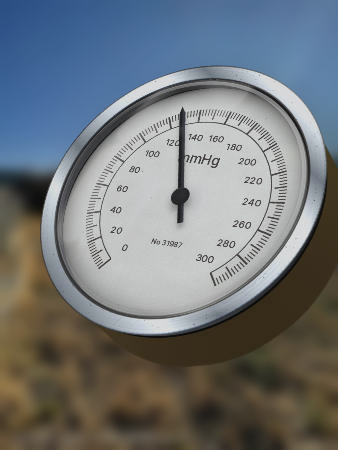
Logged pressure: 130; mmHg
